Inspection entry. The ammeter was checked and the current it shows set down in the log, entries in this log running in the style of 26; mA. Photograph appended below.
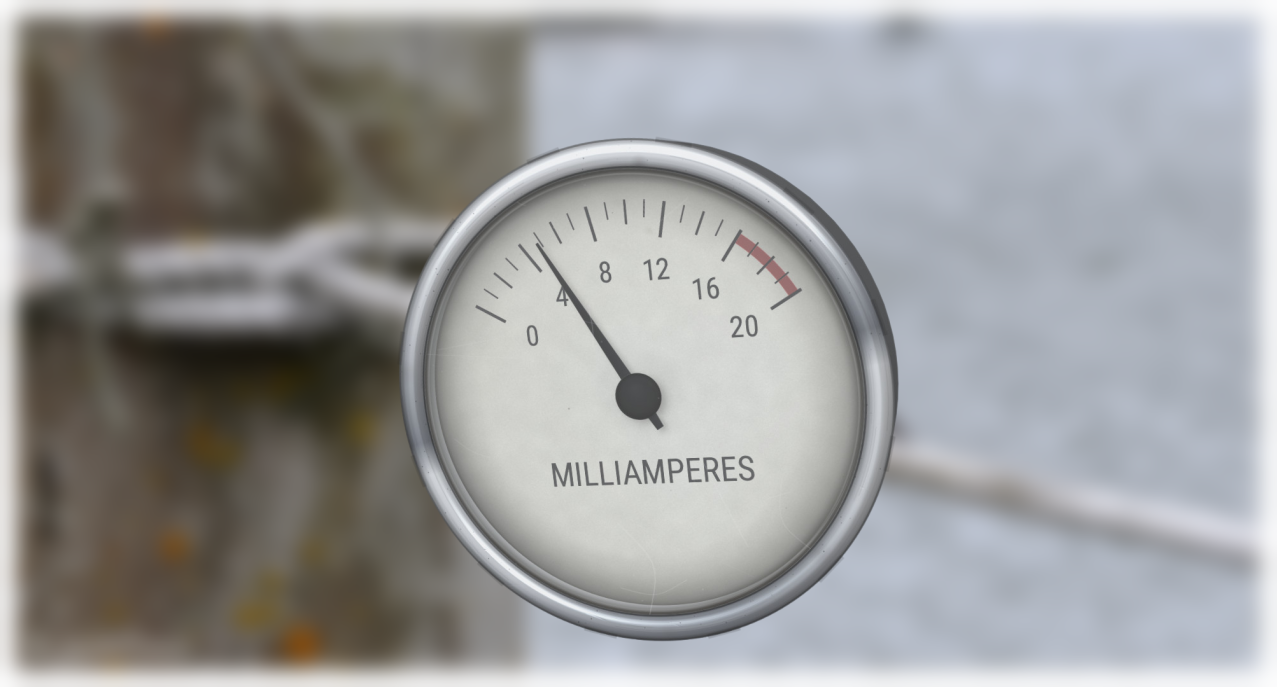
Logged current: 5; mA
